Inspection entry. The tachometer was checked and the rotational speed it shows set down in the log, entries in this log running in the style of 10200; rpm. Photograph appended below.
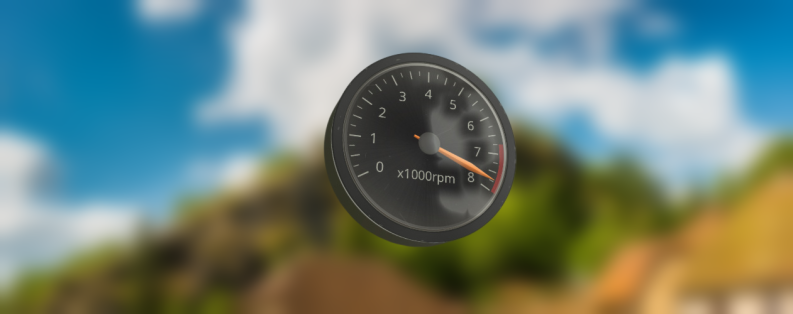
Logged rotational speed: 7750; rpm
